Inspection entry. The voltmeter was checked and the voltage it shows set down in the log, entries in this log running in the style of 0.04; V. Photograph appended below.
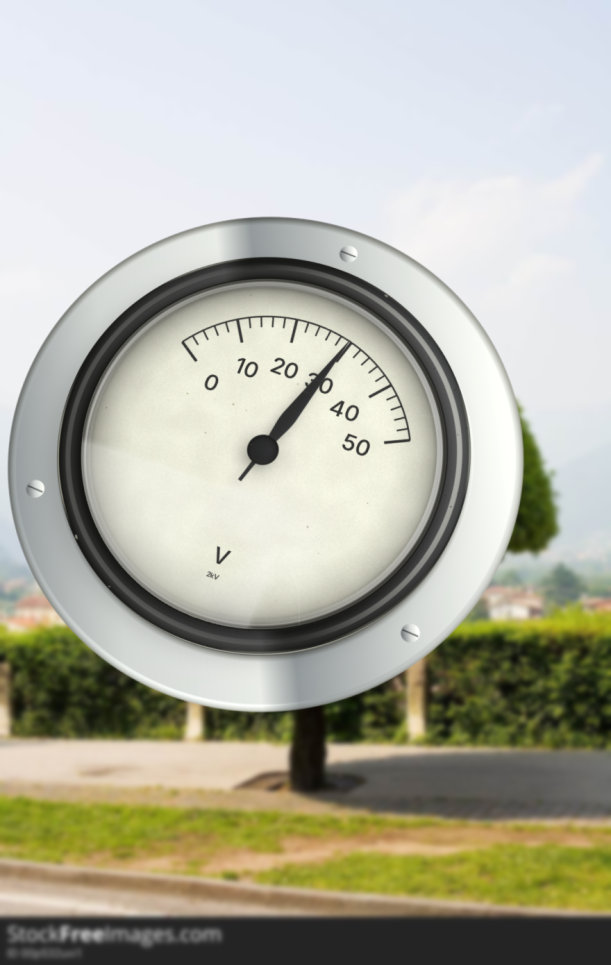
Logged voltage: 30; V
